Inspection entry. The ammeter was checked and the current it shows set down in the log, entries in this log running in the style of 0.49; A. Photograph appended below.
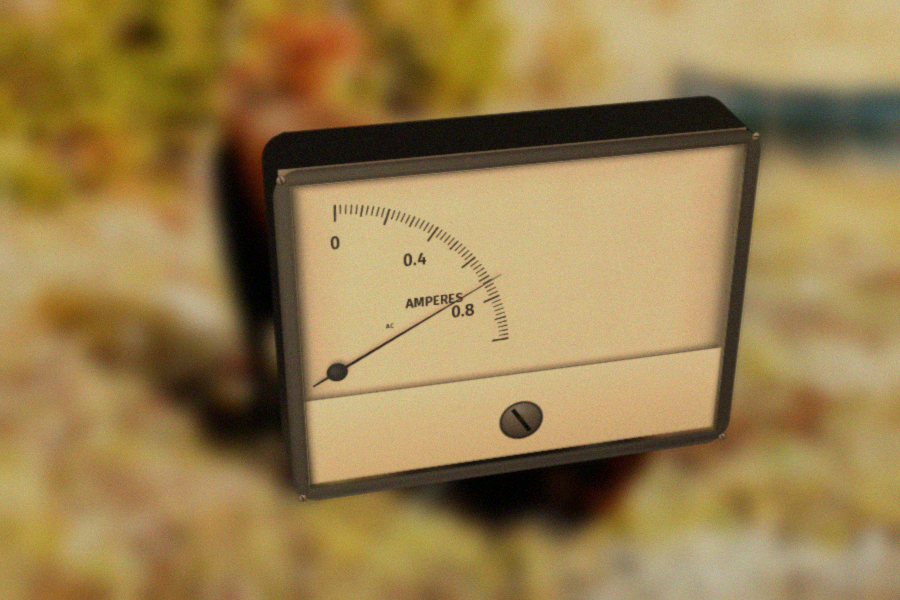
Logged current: 0.7; A
